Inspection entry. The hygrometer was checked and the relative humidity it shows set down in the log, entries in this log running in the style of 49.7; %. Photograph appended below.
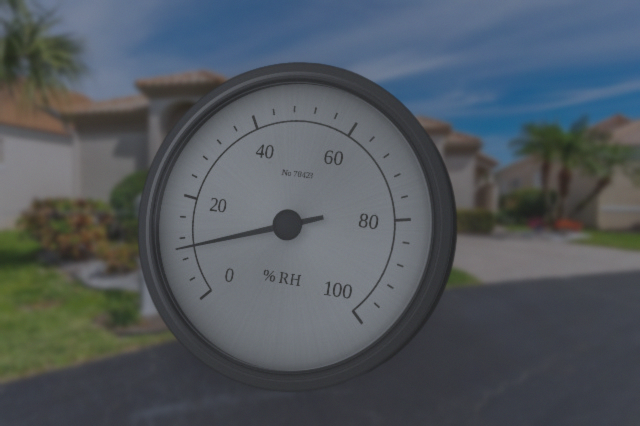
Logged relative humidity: 10; %
